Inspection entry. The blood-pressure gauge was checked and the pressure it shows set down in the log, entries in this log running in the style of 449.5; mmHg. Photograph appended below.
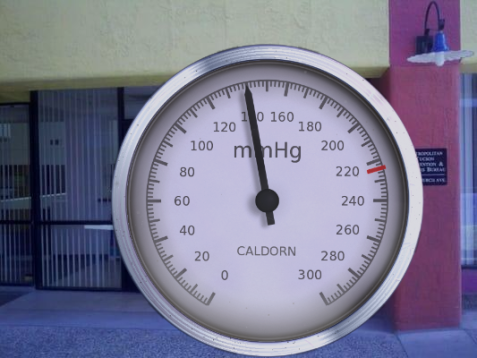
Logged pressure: 140; mmHg
